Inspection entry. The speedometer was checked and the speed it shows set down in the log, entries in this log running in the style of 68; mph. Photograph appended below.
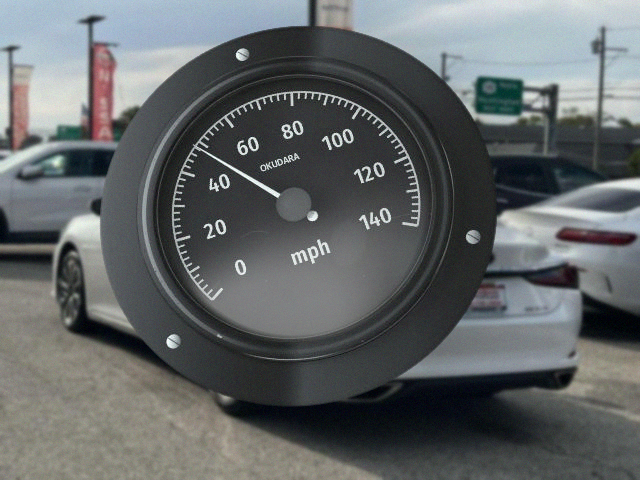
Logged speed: 48; mph
